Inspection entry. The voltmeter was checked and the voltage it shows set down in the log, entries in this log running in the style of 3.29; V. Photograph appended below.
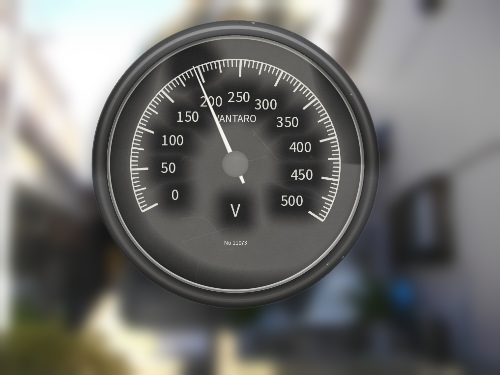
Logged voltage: 195; V
